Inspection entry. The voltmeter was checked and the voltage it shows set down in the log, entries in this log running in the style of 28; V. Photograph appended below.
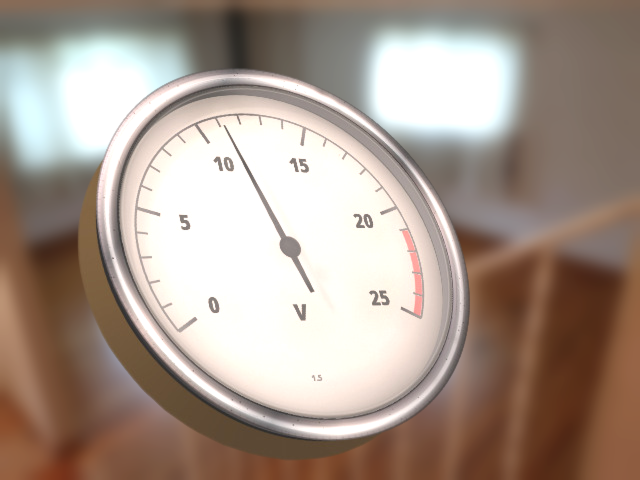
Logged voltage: 11; V
